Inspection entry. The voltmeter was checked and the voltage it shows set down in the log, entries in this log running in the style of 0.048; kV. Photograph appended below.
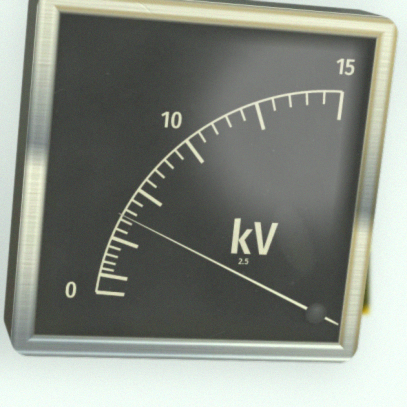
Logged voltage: 6.25; kV
